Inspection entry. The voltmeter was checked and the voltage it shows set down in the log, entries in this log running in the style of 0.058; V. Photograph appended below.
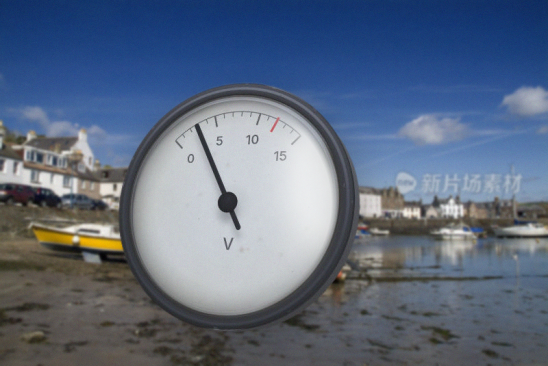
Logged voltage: 3; V
